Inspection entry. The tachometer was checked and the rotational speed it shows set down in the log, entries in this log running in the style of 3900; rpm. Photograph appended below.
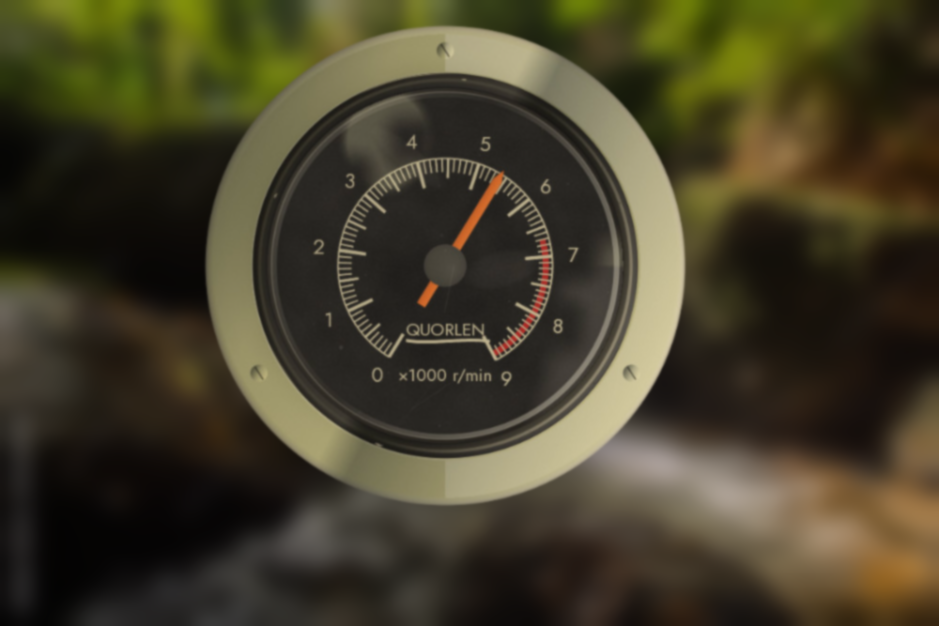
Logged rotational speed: 5400; rpm
